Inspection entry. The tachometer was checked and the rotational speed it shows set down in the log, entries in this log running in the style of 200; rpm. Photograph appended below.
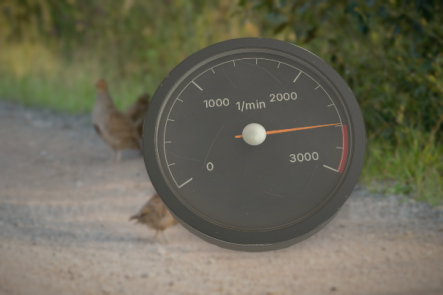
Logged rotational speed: 2600; rpm
